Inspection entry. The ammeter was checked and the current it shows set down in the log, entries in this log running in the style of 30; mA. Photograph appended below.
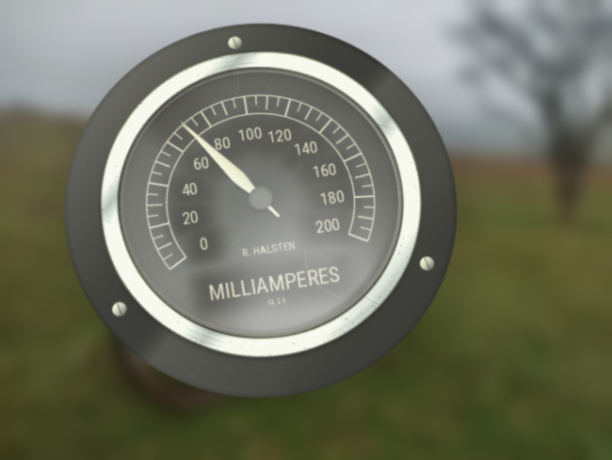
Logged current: 70; mA
